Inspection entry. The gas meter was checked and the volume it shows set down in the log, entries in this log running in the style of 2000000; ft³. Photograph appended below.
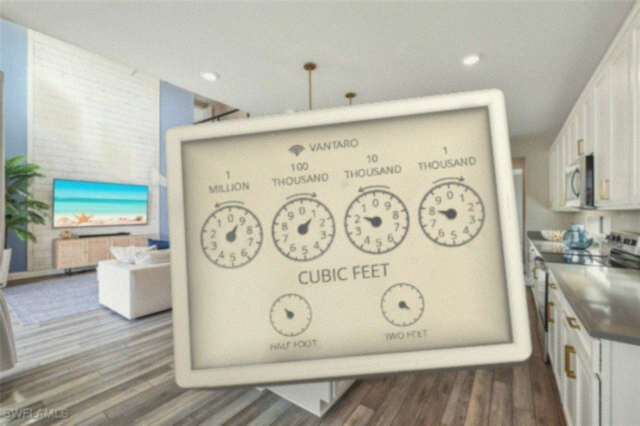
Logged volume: 911800; ft³
